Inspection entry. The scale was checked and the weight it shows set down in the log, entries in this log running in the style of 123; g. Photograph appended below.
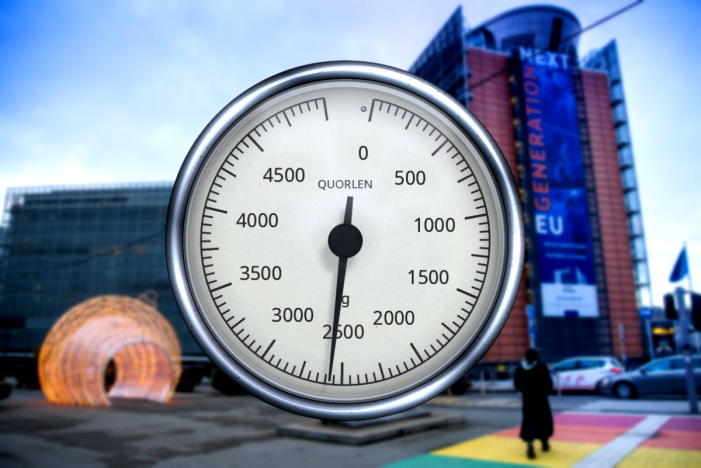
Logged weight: 2575; g
